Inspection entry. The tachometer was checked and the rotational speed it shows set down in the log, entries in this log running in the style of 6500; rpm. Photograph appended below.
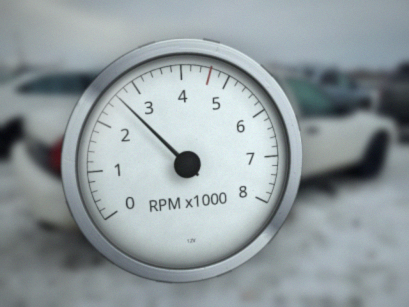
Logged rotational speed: 2600; rpm
